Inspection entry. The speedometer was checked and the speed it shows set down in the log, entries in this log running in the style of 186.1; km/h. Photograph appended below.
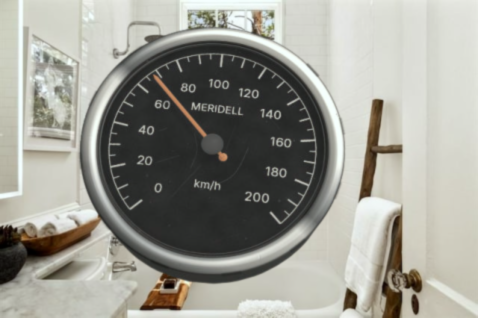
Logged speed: 67.5; km/h
